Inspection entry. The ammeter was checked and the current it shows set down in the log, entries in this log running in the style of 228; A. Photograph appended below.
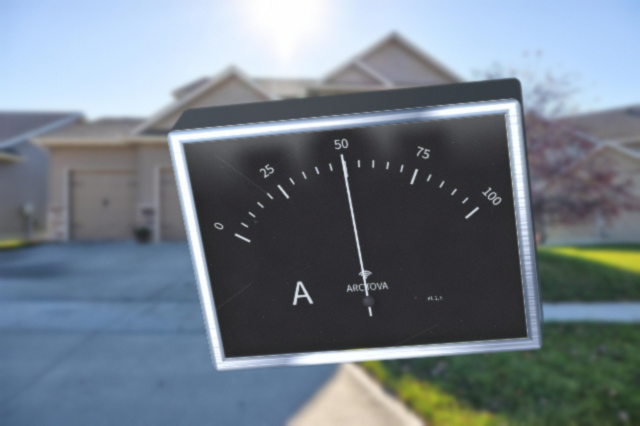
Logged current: 50; A
